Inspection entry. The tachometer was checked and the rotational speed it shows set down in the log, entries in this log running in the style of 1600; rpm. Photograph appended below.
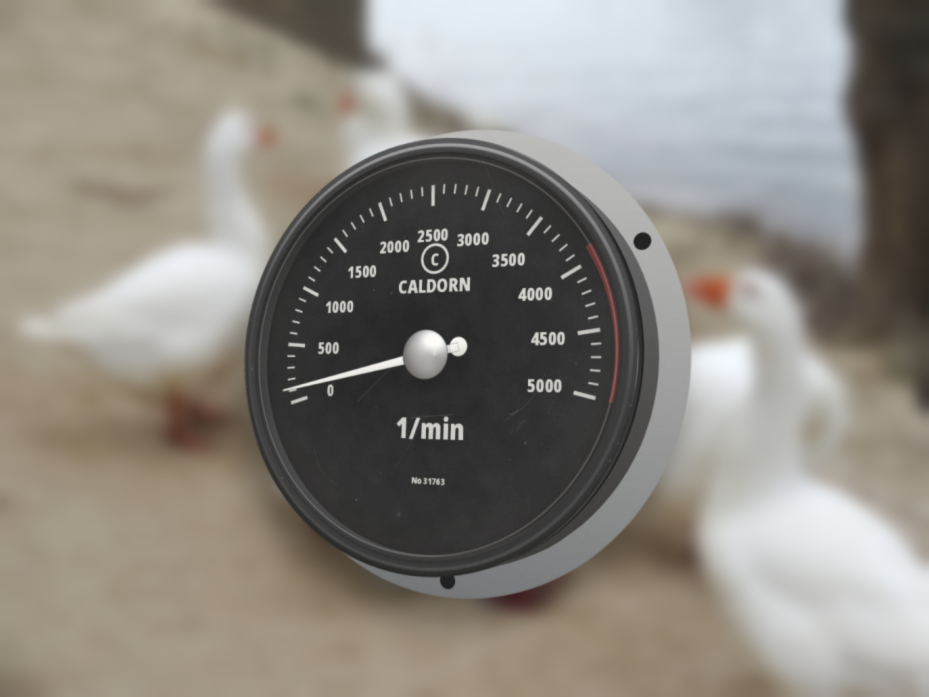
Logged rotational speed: 100; rpm
